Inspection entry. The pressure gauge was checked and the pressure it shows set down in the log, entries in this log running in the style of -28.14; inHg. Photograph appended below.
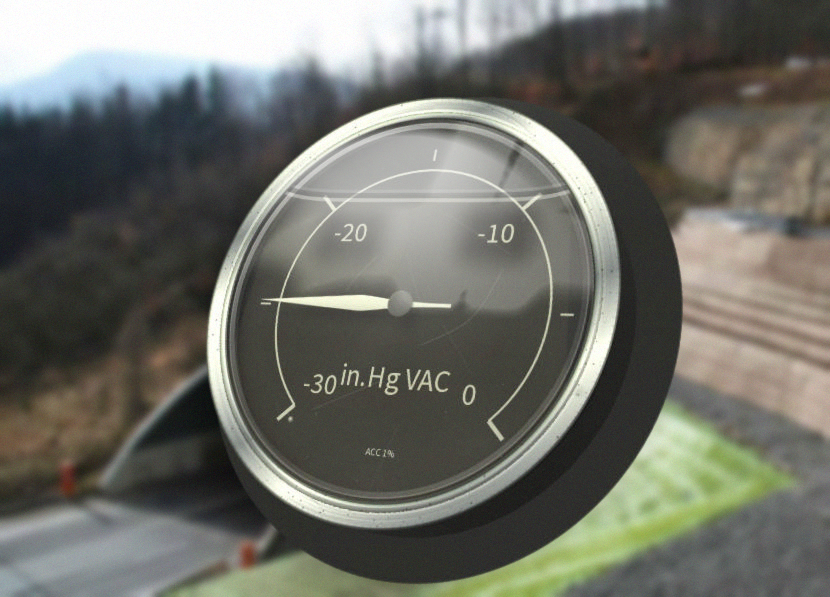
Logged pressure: -25; inHg
